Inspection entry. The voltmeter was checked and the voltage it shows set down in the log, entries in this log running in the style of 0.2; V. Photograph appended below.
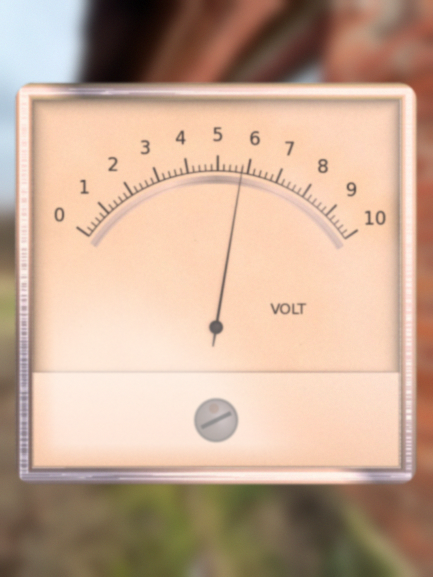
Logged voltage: 5.8; V
